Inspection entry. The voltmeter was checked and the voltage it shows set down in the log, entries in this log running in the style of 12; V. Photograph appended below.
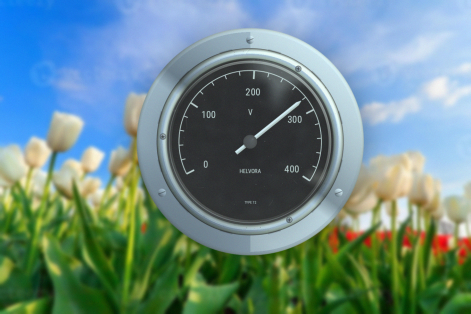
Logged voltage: 280; V
